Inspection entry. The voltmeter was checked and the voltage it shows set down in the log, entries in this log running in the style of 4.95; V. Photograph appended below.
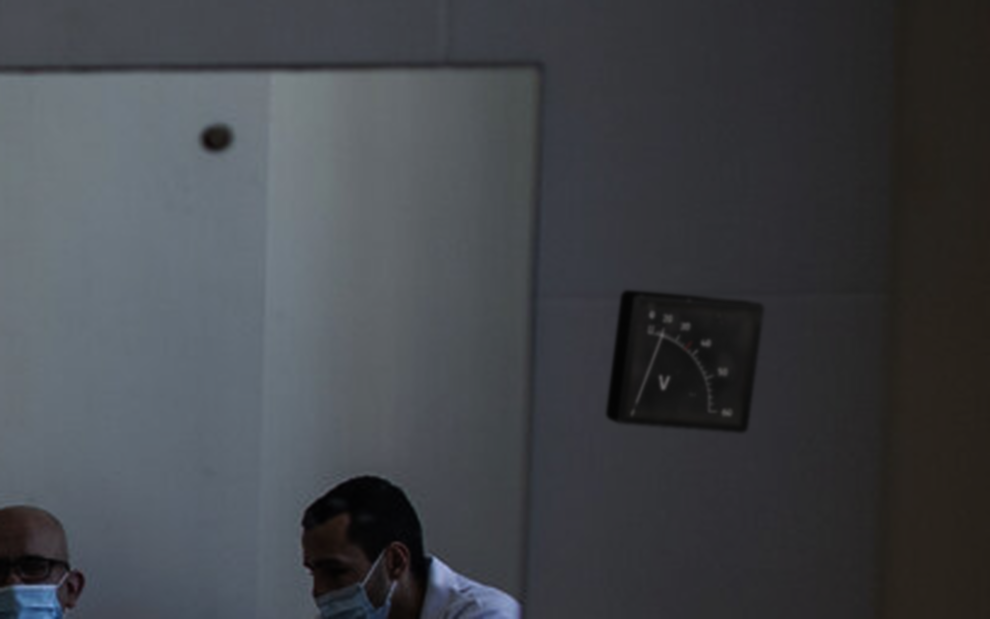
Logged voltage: 20; V
